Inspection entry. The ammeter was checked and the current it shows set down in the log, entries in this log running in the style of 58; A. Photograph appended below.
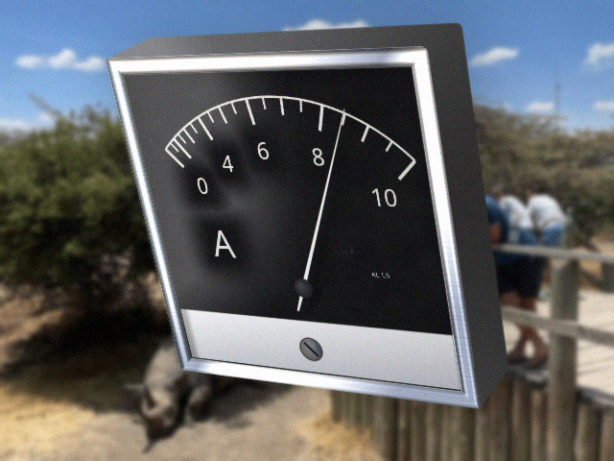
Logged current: 8.5; A
